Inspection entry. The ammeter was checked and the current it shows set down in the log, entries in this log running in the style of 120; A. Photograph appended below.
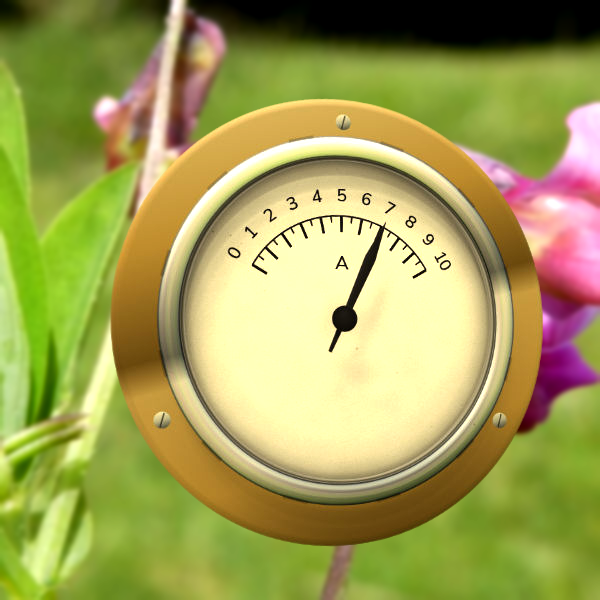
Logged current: 7; A
